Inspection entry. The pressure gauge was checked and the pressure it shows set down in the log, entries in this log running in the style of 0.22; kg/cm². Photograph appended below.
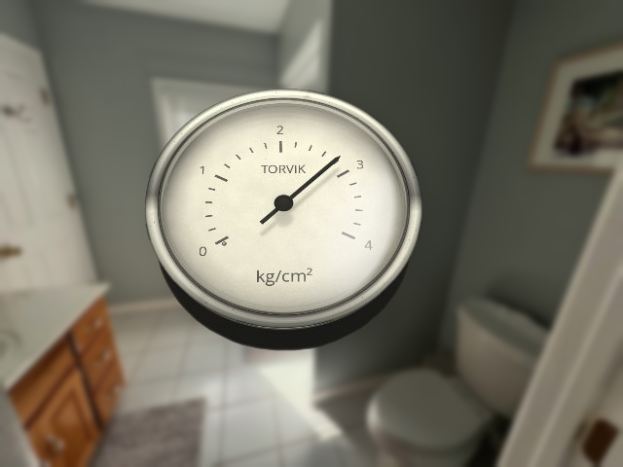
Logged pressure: 2.8; kg/cm²
